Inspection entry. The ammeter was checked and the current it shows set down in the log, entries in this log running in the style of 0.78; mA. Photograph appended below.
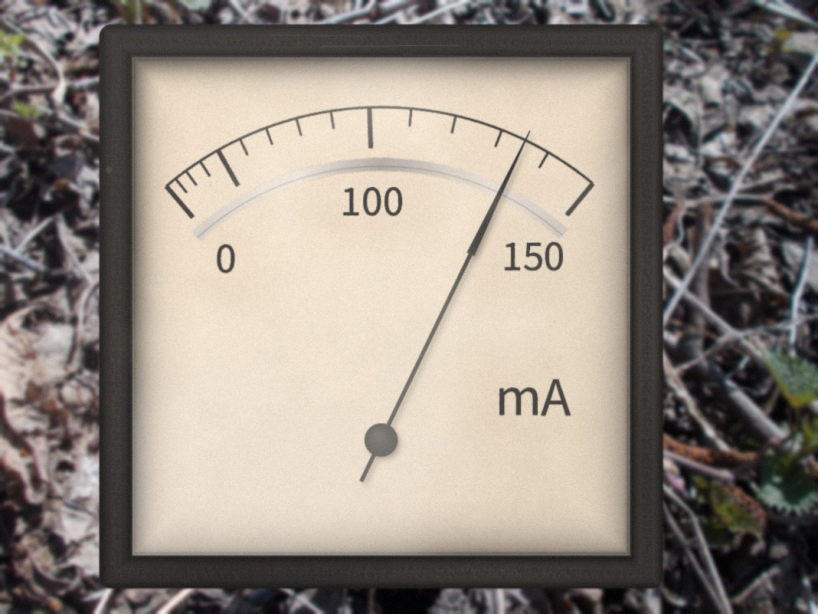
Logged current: 135; mA
